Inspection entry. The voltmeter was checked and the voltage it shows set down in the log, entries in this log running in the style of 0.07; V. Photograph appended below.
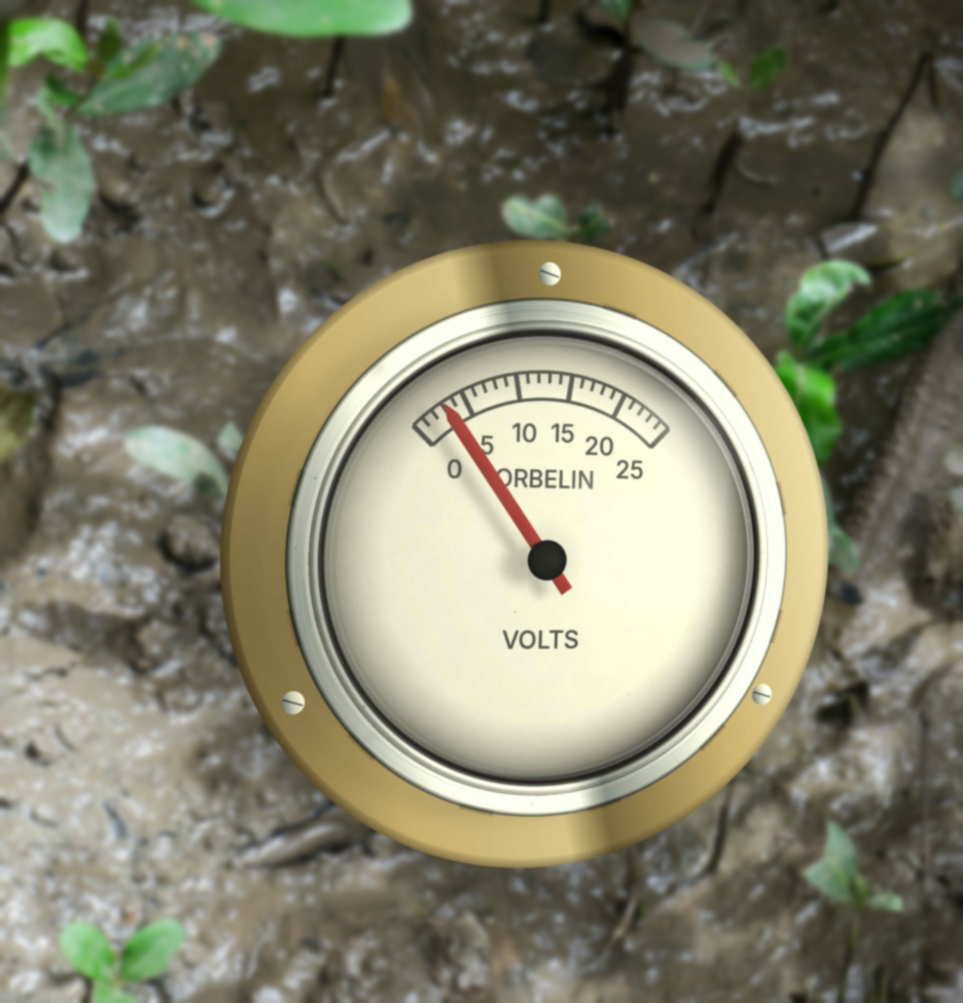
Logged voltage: 3; V
